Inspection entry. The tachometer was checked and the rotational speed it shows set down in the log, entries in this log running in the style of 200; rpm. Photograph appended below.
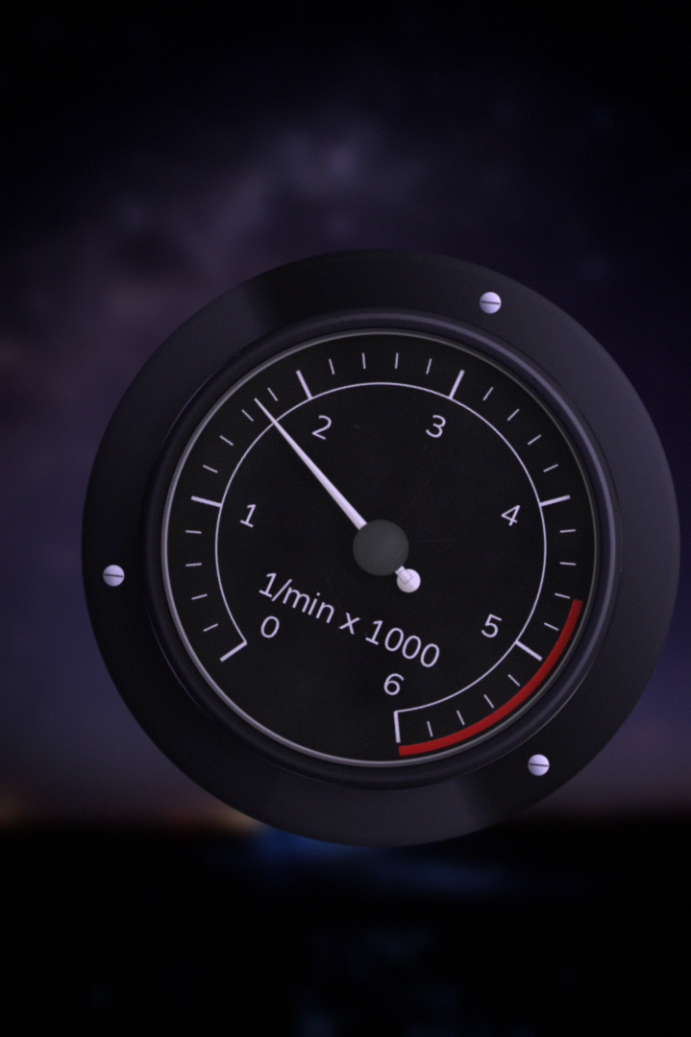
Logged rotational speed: 1700; rpm
